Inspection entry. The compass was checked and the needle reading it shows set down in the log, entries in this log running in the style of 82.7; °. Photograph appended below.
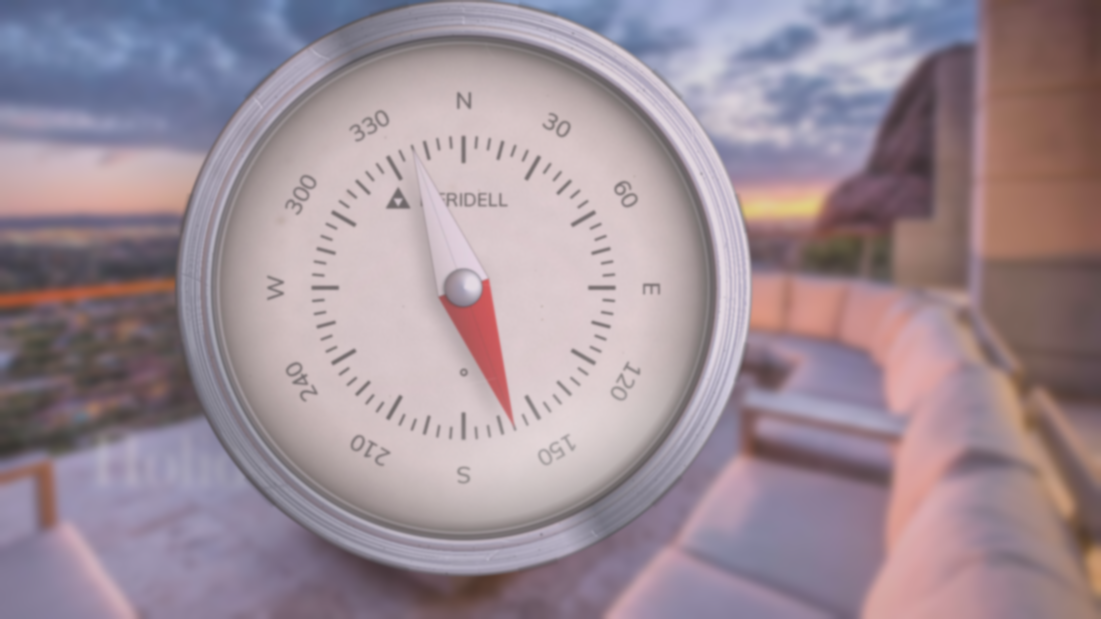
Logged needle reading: 160; °
